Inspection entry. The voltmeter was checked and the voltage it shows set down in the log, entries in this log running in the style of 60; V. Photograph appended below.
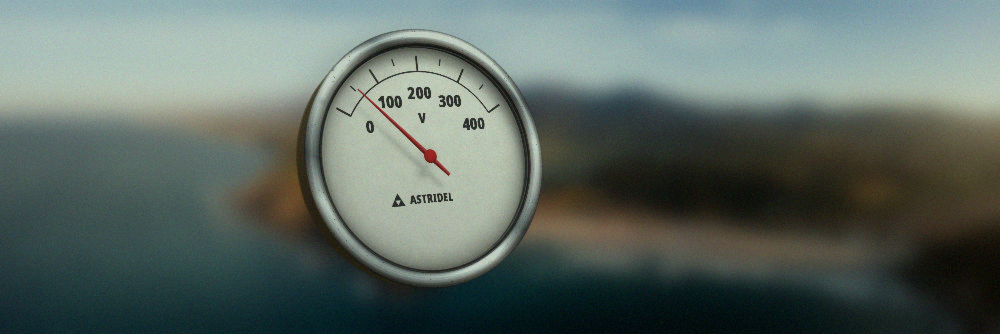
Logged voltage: 50; V
